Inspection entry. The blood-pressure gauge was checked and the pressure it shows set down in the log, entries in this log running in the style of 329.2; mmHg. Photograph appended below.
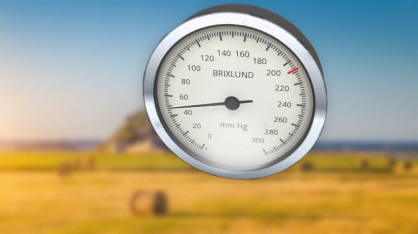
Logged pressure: 50; mmHg
